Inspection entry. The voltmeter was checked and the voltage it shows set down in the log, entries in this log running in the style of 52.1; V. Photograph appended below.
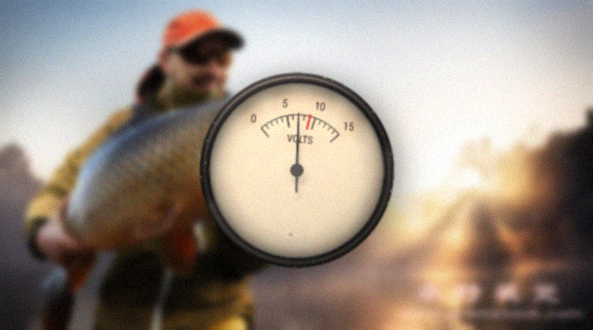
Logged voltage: 7; V
